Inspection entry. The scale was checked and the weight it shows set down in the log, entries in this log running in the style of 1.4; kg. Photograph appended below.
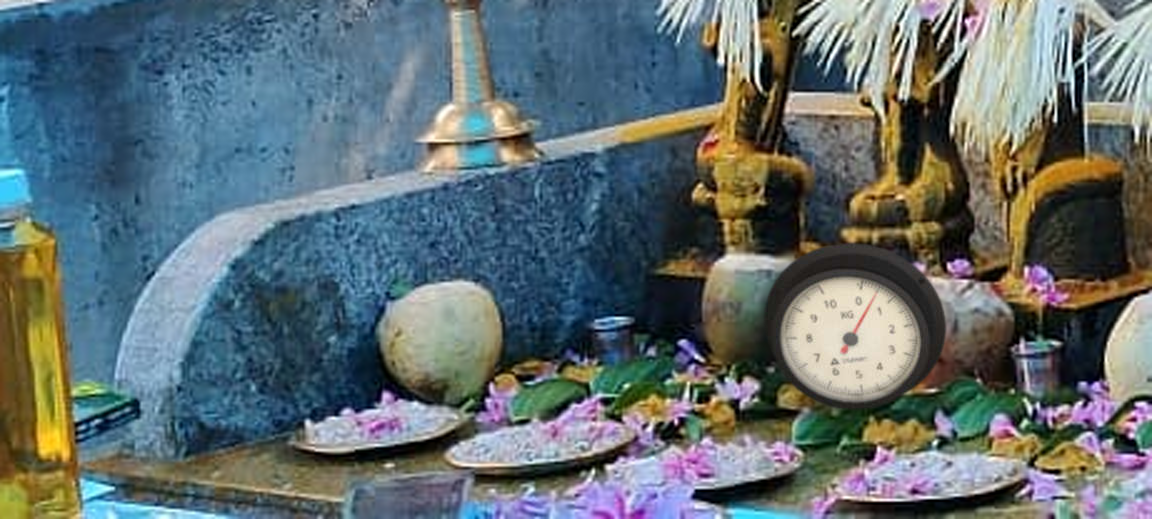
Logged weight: 0.5; kg
